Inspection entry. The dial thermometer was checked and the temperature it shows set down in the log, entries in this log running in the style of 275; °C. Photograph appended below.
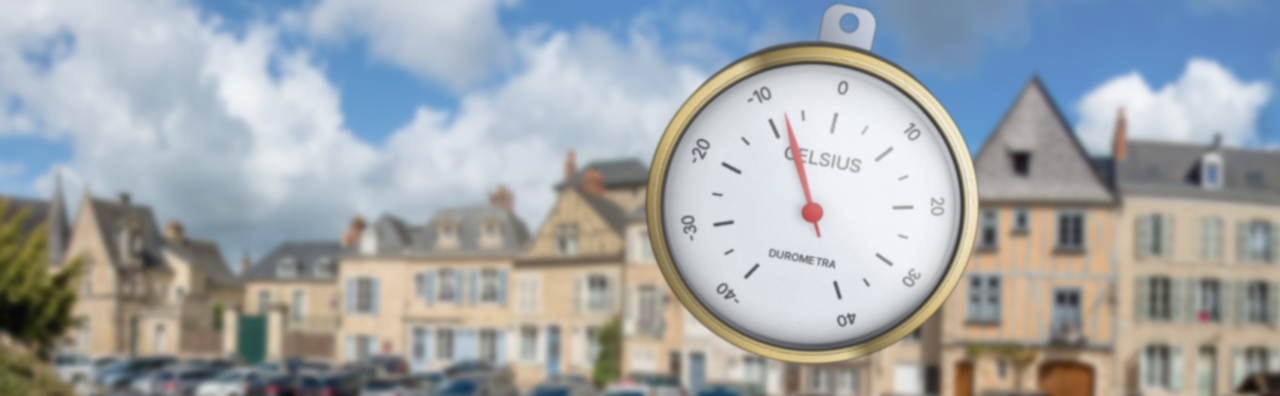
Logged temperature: -7.5; °C
